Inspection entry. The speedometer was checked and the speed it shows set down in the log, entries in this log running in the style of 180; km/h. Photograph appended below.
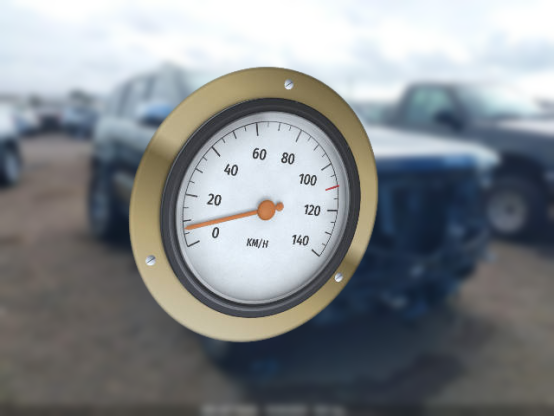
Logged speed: 7.5; km/h
